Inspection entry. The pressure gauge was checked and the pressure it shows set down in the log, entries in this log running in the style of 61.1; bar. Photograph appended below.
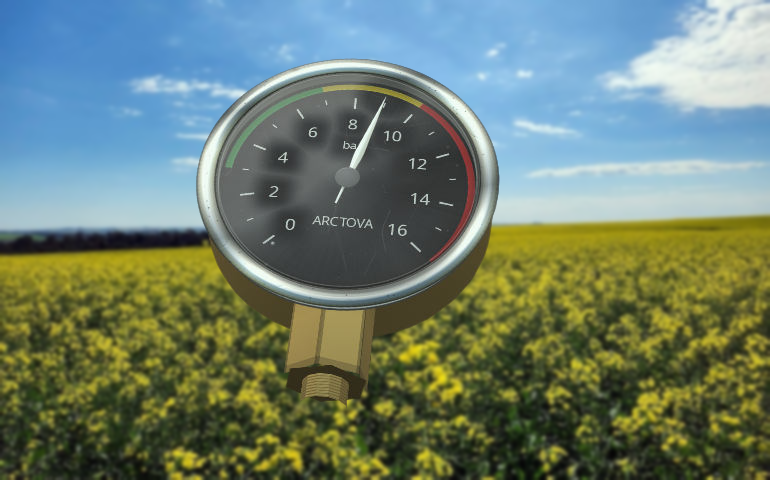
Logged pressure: 9; bar
